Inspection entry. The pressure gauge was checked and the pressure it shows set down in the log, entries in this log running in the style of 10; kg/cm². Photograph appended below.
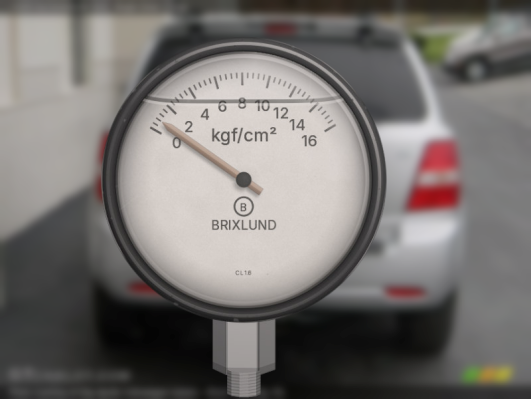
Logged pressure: 0.8; kg/cm²
